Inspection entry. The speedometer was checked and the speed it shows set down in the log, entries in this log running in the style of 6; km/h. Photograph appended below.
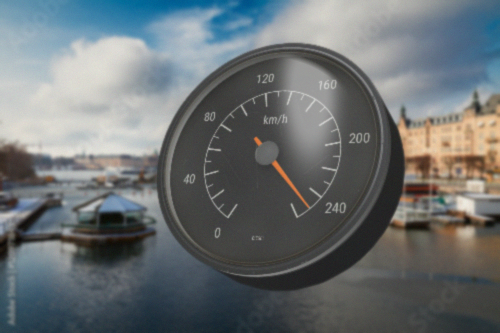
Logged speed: 250; km/h
